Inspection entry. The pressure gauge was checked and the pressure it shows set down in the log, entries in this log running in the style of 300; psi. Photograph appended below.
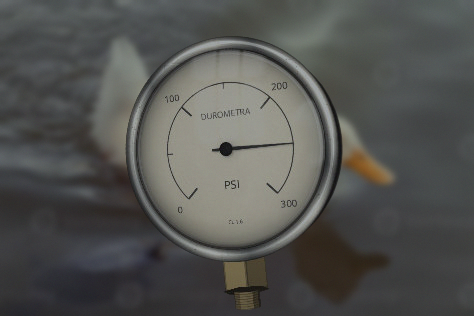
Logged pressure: 250; psi
